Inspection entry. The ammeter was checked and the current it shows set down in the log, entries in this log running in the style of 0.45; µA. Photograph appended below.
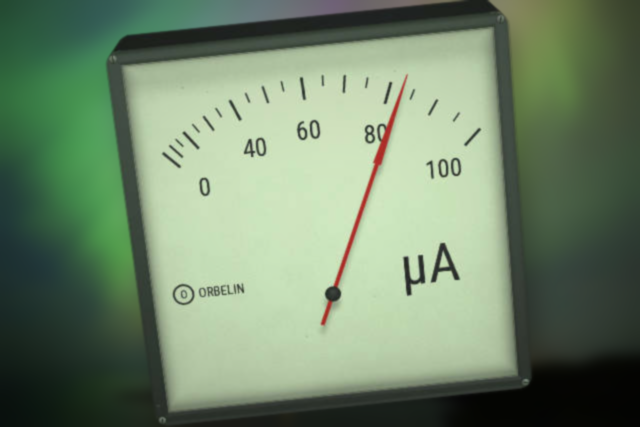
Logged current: 82.5; µA
